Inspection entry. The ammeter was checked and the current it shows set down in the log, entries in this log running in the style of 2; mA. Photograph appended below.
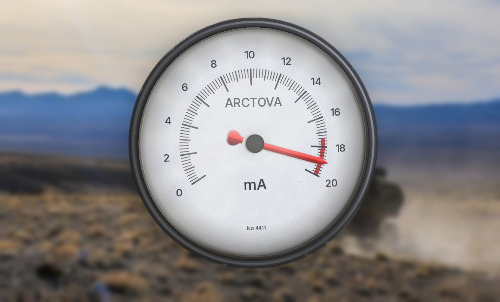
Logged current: 19; mA
